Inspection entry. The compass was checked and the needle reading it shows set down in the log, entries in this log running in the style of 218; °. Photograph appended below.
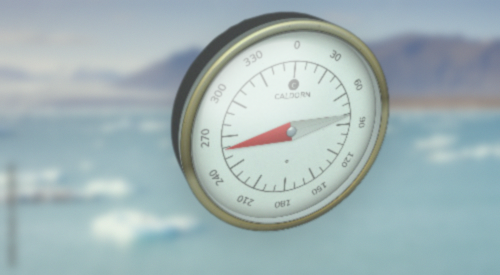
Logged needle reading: 260; °
